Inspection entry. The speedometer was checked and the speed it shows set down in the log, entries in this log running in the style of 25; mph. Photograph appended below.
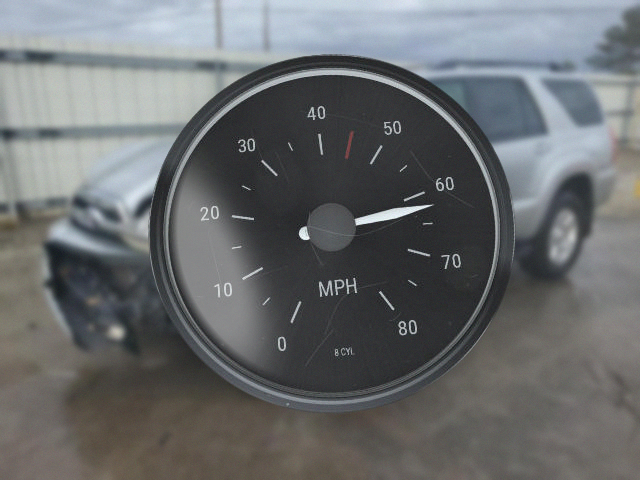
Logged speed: 62.5; mph
